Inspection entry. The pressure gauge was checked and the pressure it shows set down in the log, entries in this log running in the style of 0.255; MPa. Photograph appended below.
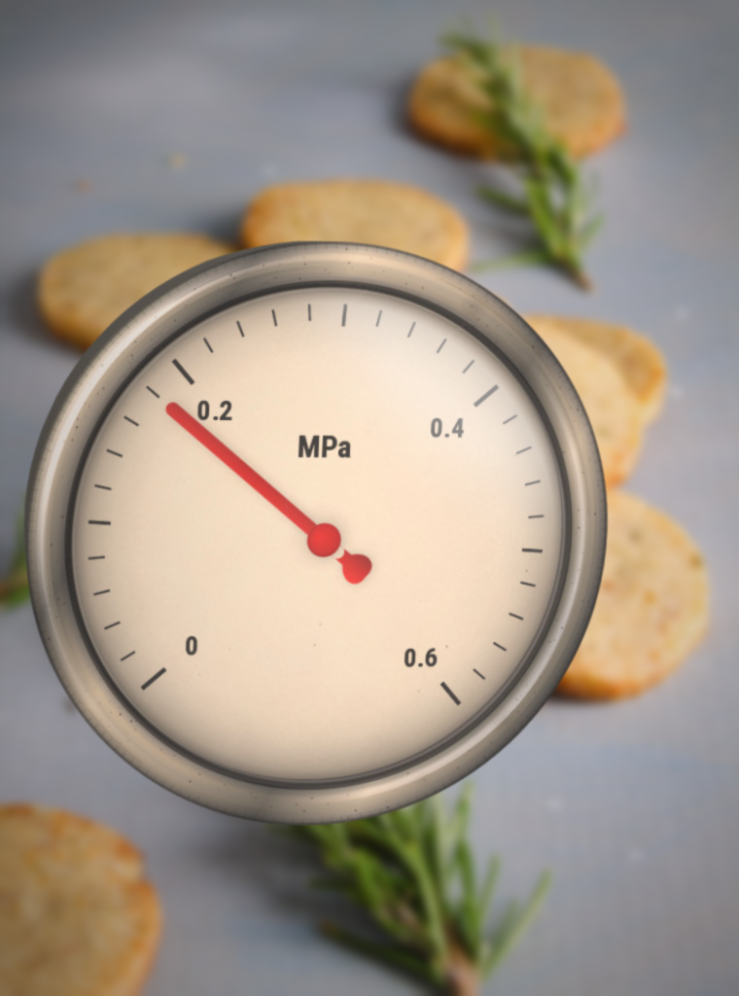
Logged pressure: 0.18; MPa
